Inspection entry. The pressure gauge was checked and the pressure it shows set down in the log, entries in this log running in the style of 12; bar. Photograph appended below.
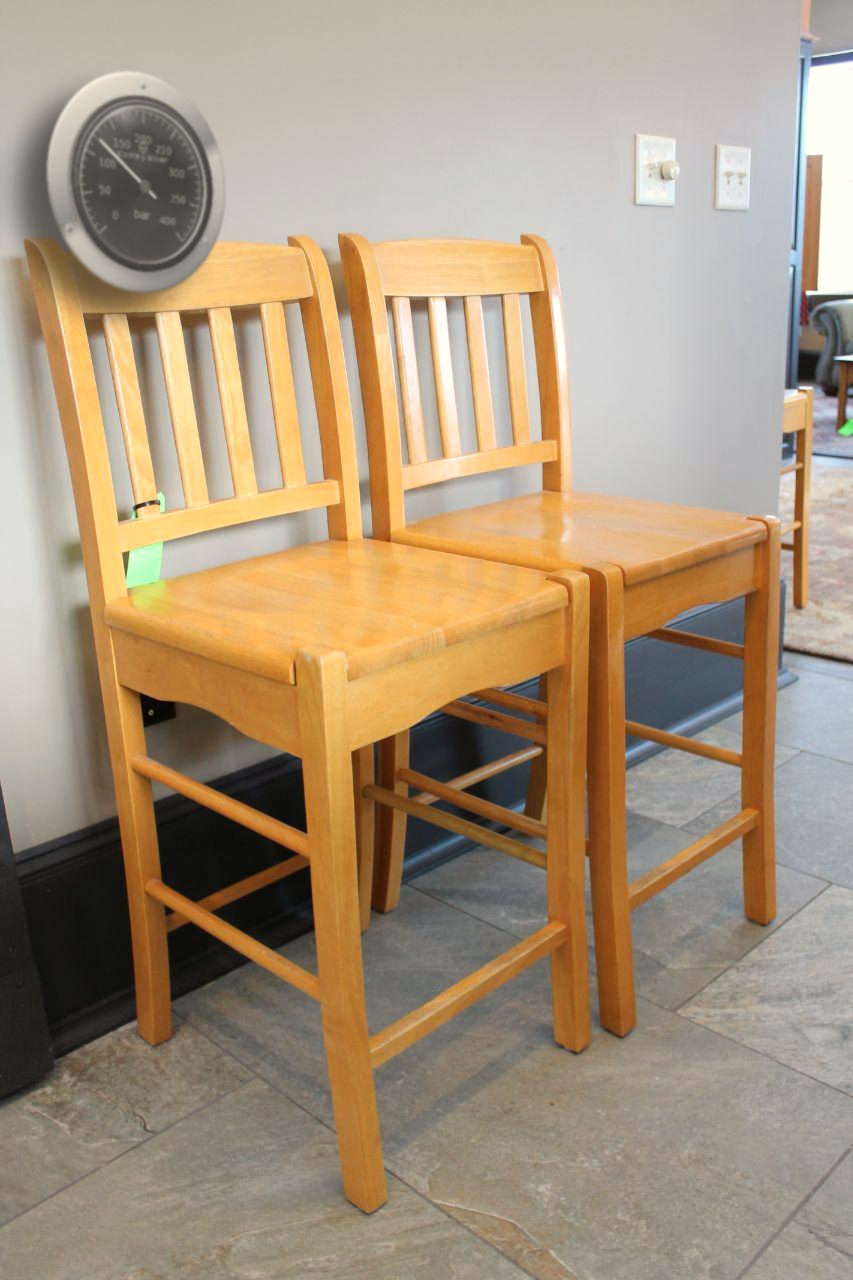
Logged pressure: 120; bar
